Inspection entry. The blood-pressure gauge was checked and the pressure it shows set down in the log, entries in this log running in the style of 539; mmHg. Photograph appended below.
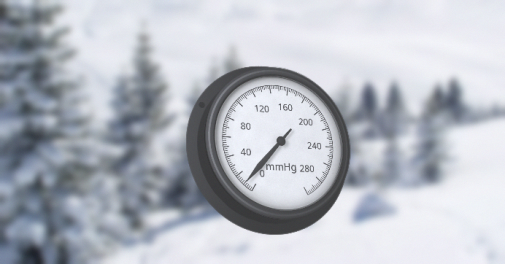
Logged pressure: 10; mmHg
